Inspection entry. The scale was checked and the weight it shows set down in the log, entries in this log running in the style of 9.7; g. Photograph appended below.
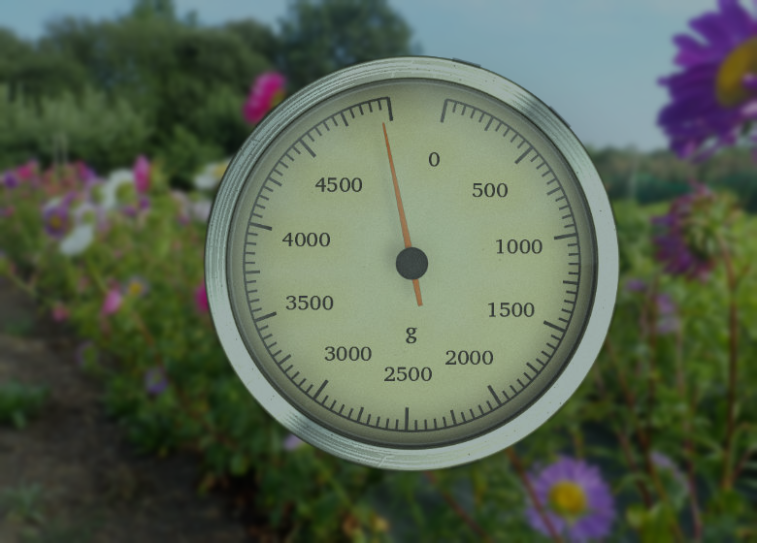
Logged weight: 4950; g
